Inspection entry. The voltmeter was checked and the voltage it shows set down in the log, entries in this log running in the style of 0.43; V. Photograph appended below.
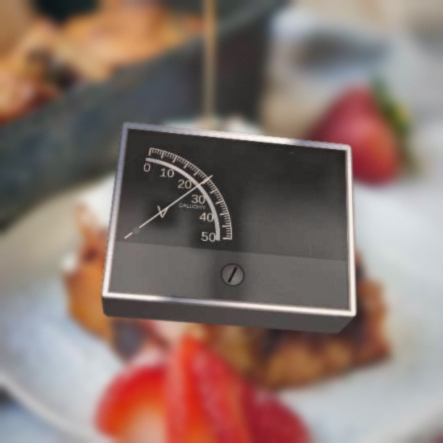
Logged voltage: 25; V
